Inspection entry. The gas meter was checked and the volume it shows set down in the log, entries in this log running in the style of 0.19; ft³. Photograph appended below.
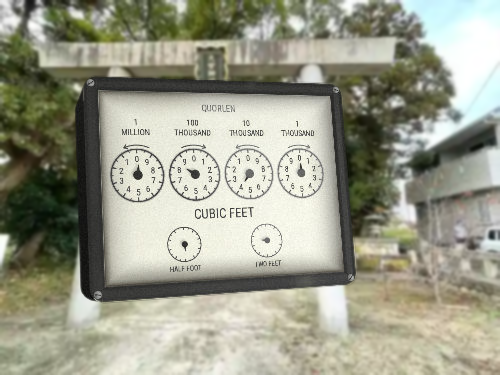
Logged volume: 984000; ft³
